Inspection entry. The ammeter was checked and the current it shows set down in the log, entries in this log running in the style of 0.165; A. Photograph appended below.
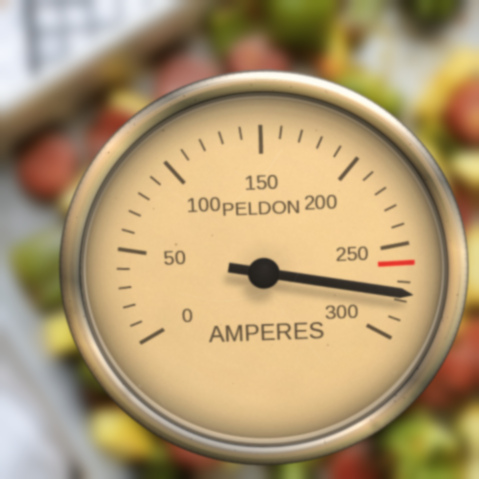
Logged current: 275; A
